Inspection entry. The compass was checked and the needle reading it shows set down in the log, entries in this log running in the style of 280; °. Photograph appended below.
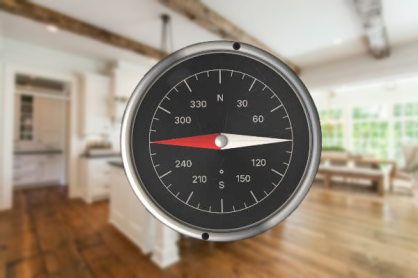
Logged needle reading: 270; °
